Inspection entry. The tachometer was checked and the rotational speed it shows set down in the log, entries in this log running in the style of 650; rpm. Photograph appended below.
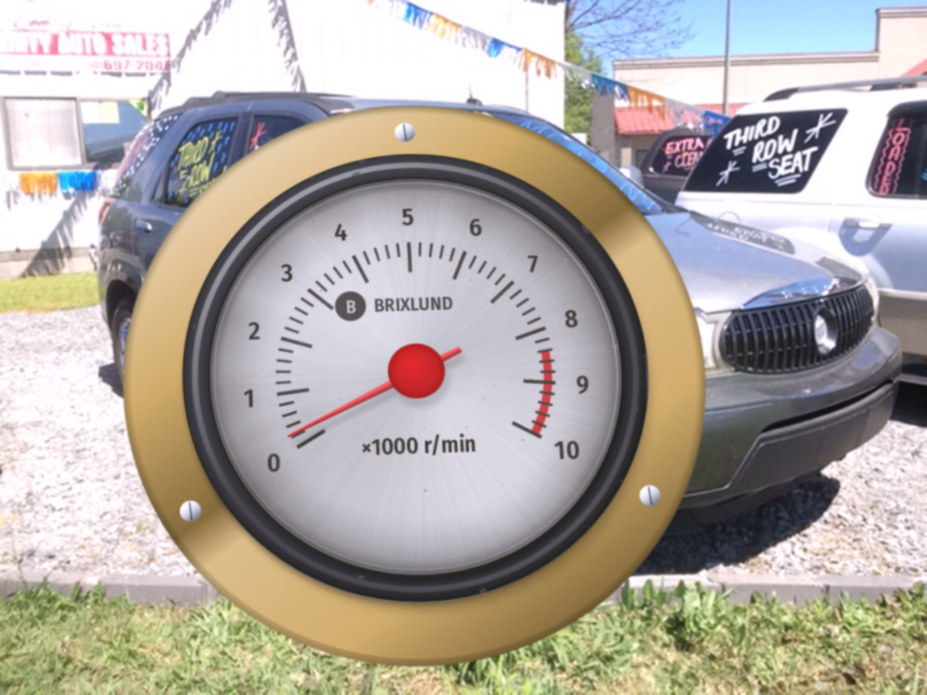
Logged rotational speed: 200; rpm
